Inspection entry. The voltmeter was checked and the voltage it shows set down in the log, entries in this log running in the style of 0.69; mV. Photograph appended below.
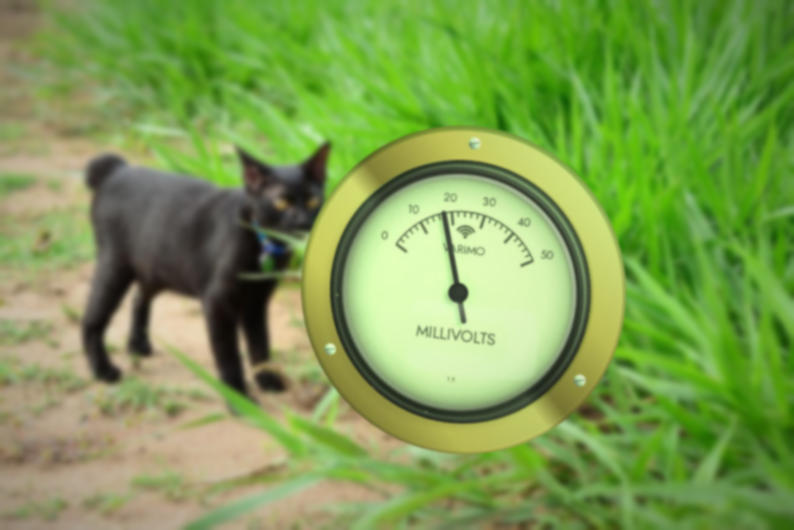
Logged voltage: 18; mV
